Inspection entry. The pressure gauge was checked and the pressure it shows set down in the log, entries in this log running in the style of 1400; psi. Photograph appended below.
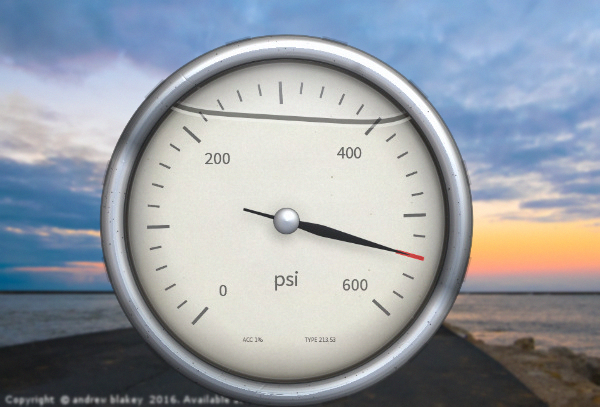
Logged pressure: 540; psi
